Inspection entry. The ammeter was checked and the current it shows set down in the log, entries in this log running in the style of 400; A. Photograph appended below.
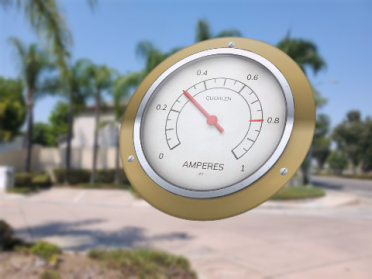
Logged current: 0.3; A
